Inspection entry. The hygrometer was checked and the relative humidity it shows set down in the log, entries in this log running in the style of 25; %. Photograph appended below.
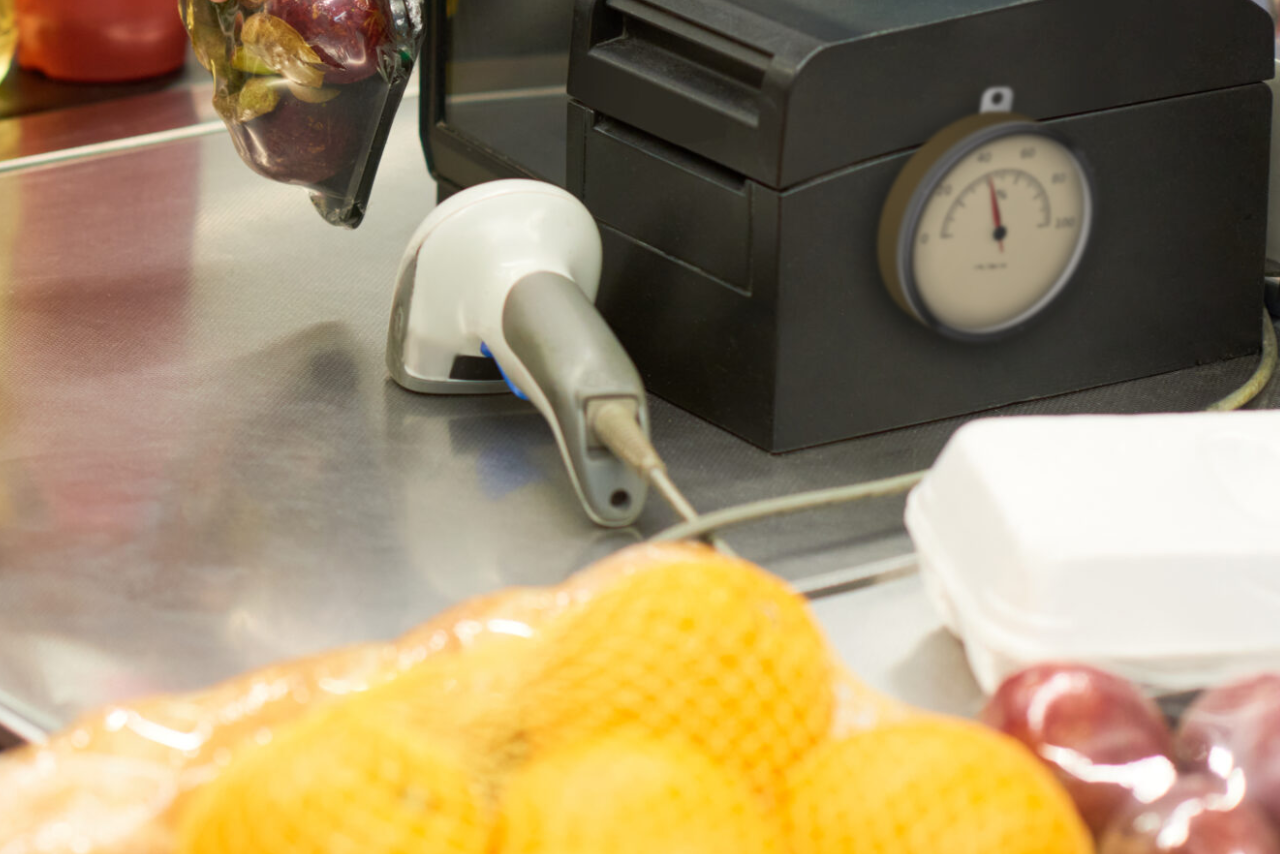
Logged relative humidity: 40; %
